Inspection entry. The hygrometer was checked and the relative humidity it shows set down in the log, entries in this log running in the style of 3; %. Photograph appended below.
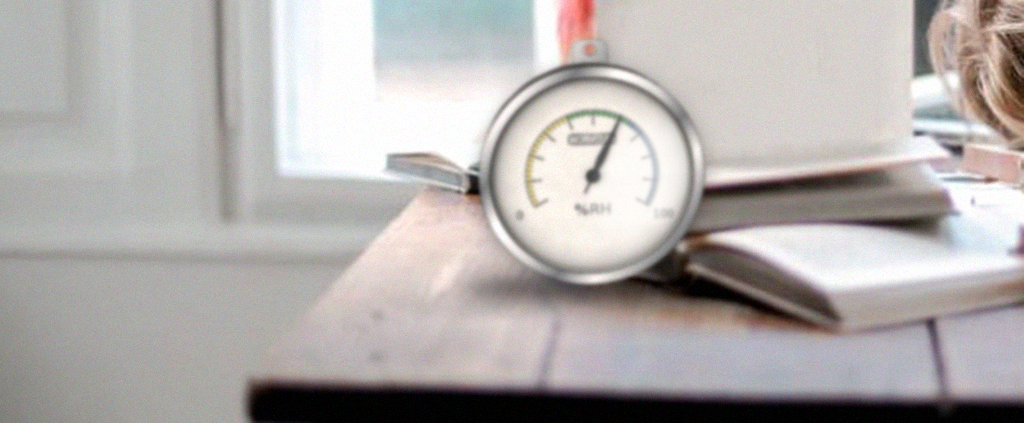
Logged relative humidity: 60; %
